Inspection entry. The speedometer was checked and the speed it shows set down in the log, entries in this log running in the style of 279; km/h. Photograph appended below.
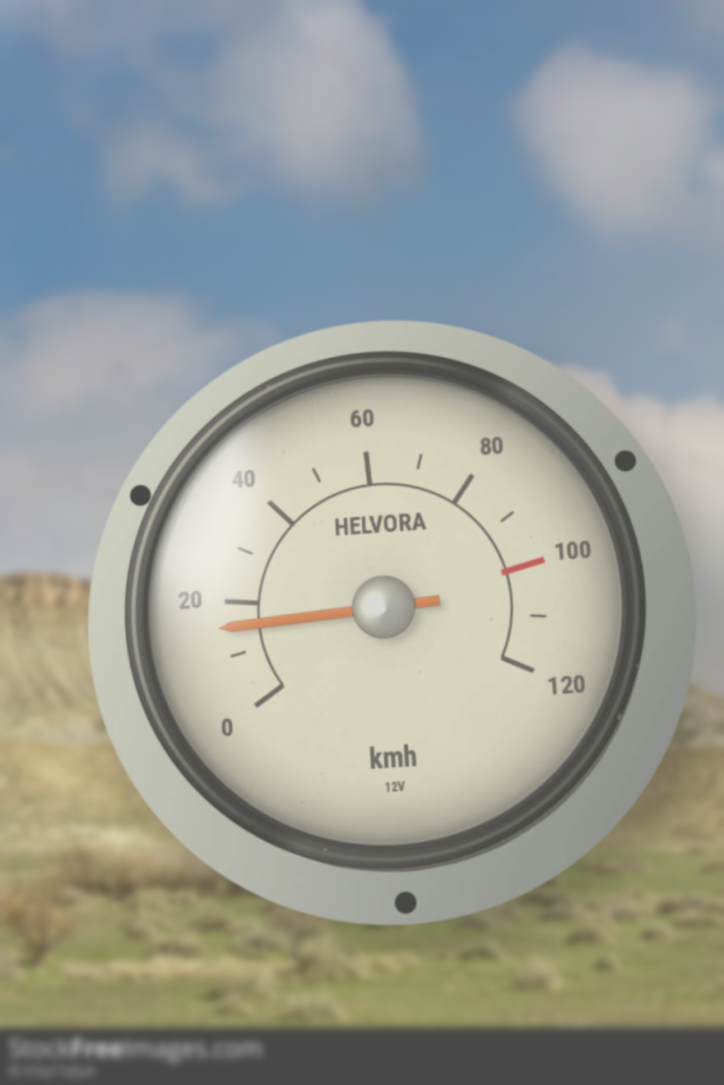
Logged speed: 15; km/h
